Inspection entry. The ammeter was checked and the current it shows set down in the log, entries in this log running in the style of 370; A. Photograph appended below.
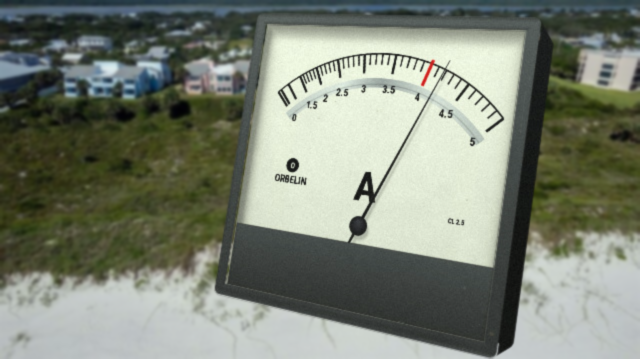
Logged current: 4.2; A
